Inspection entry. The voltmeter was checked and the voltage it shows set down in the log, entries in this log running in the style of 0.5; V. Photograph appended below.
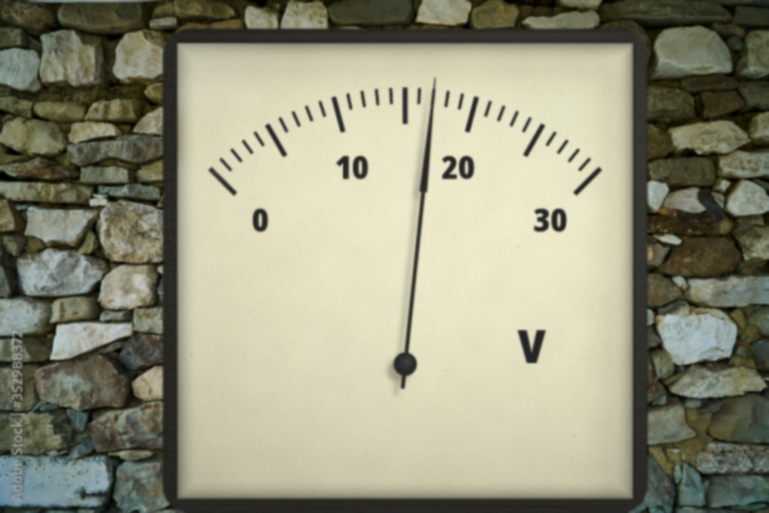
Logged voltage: 17; V
